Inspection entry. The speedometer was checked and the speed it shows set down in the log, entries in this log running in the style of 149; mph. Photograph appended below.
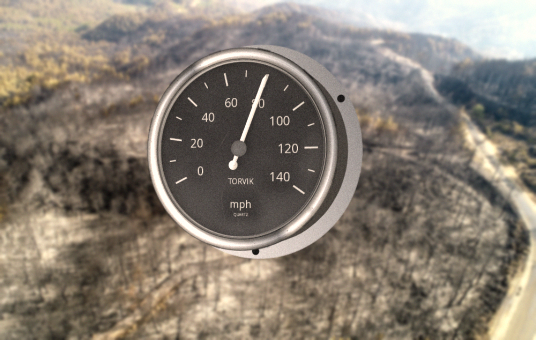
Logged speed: 80; mph
